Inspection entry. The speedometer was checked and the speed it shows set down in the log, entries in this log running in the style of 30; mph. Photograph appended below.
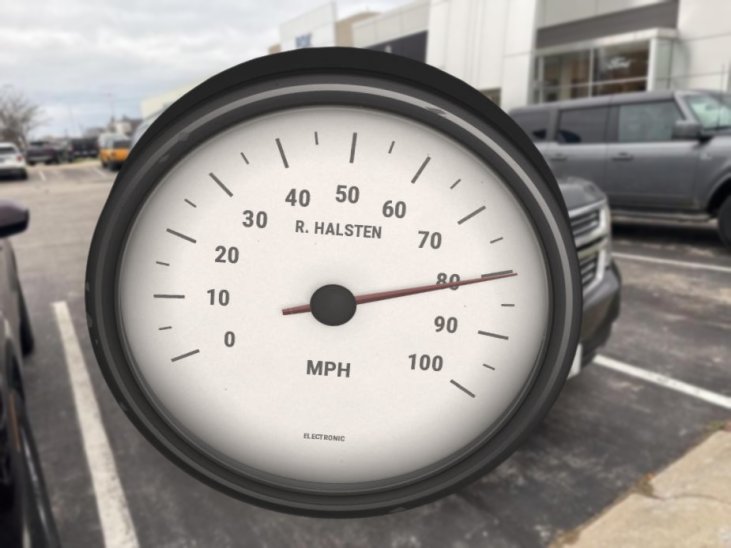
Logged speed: 80; mph
